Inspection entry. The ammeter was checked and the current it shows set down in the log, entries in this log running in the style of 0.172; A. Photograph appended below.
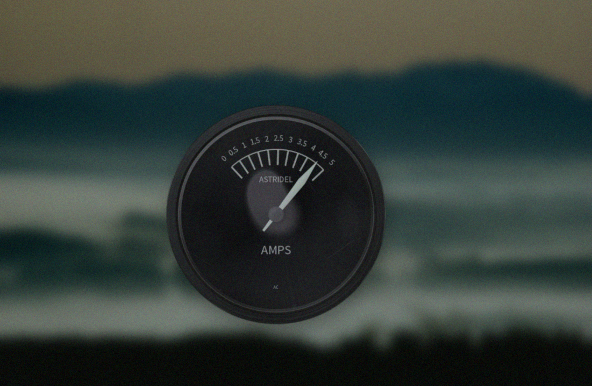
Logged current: 4.5; A
